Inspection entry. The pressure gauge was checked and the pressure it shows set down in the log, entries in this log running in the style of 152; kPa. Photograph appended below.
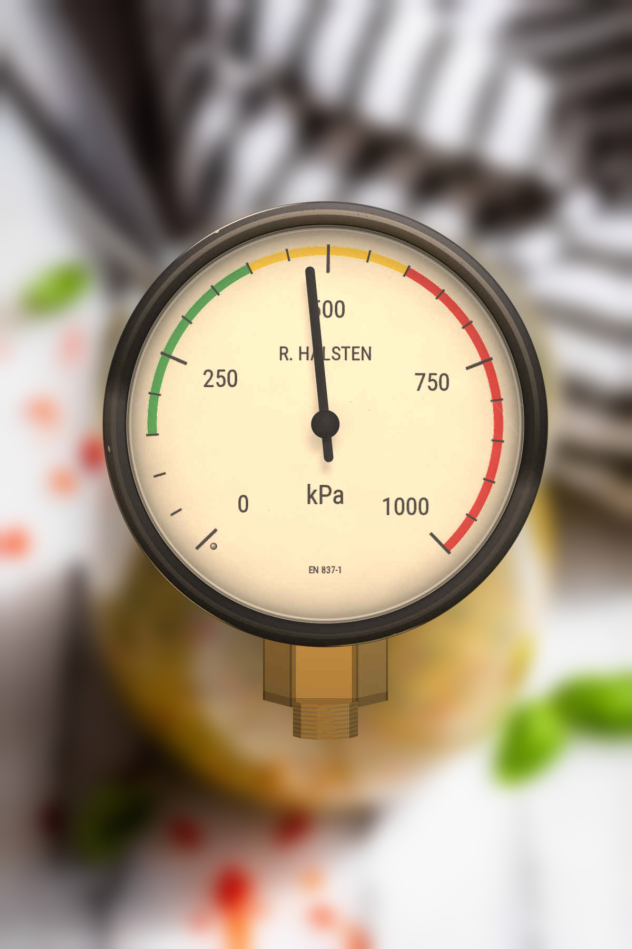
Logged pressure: 475; kPa
